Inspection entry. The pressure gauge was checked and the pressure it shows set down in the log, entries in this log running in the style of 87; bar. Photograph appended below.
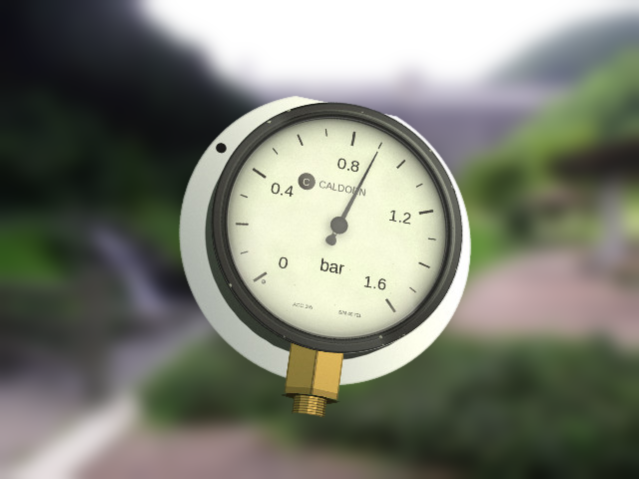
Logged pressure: 0.9; bar
